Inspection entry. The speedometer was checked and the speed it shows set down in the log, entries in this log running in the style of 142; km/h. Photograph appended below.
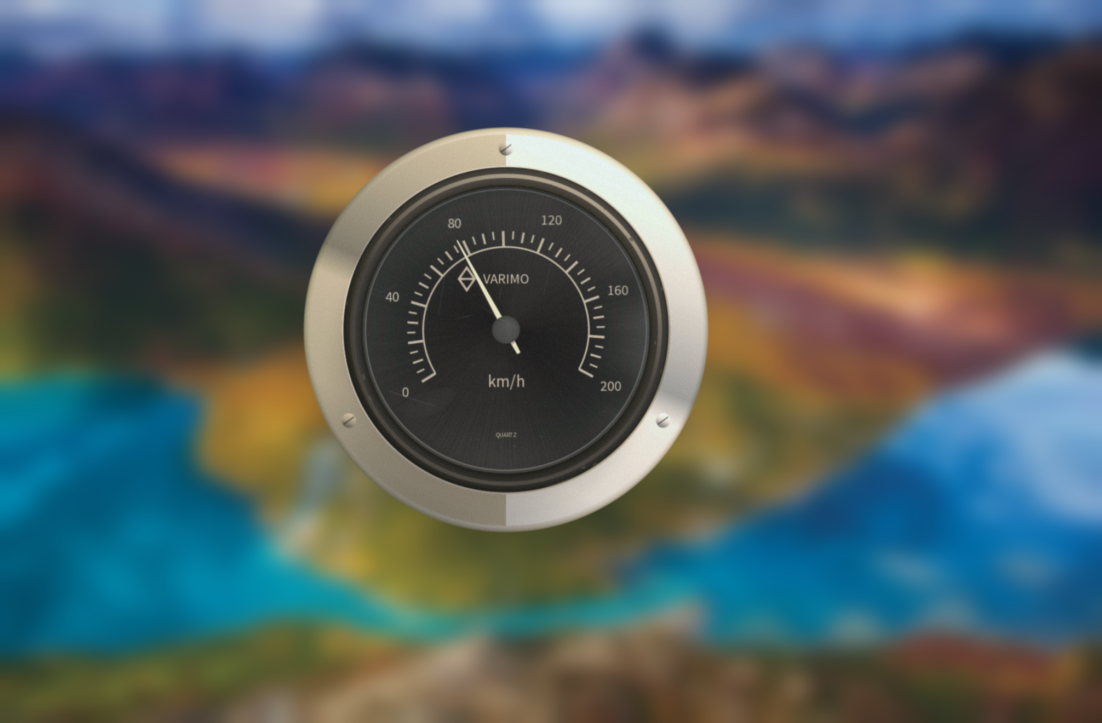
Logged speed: 77.5; km/h
